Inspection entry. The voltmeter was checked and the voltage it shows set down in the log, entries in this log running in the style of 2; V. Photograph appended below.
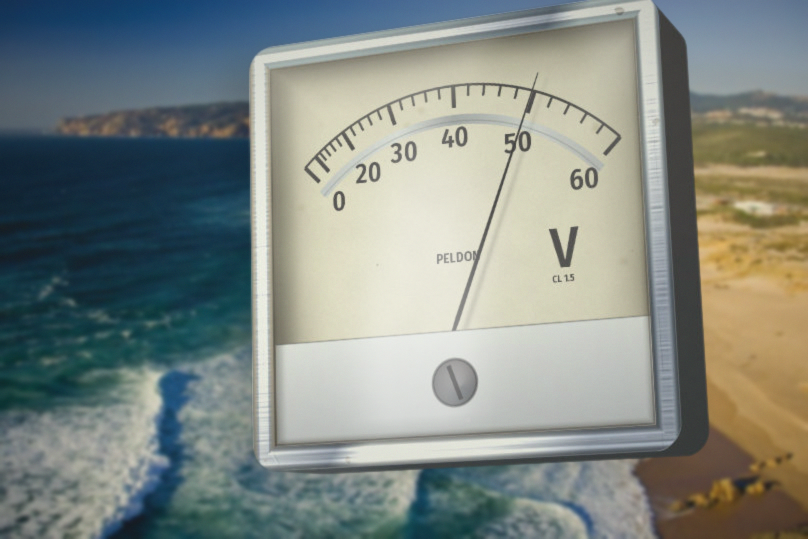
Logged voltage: 50; V
